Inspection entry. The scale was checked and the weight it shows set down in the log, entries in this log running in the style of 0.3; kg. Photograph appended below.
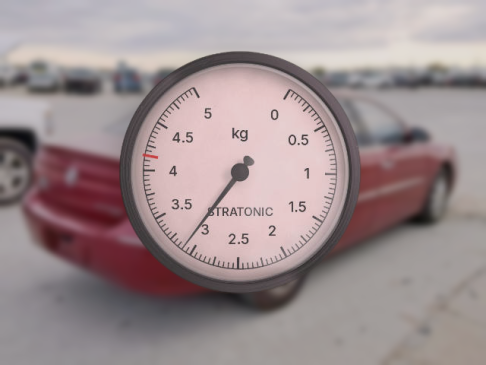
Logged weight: 3.1; kg
